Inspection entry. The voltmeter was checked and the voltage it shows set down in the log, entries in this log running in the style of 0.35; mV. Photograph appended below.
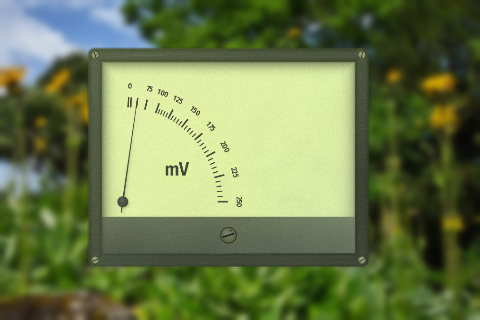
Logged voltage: 50; mV
